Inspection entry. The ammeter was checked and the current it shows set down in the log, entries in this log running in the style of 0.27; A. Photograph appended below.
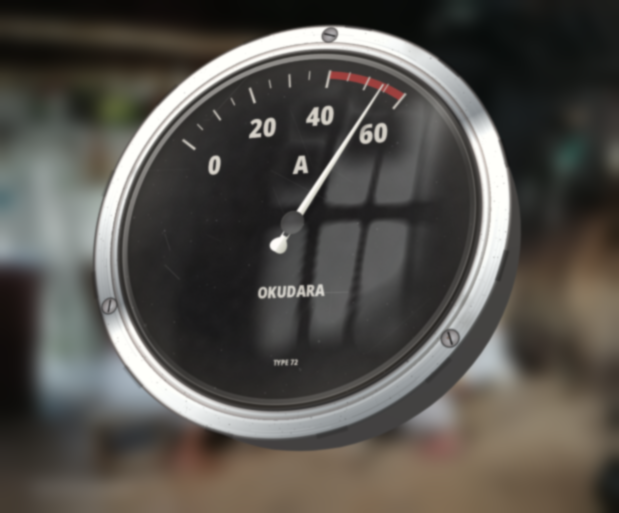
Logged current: 55; A
